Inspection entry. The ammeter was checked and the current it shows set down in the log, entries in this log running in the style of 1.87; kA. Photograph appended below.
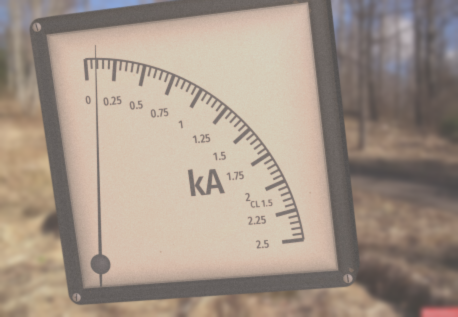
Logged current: 0.1; kA
